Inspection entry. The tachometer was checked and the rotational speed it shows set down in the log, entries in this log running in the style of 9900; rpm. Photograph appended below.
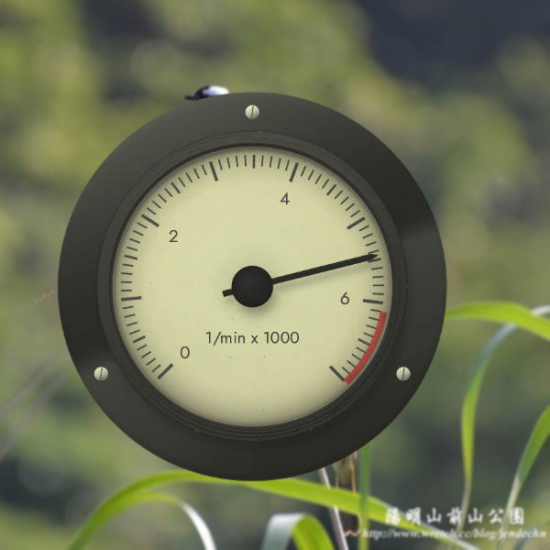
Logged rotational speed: 5450; rpm
